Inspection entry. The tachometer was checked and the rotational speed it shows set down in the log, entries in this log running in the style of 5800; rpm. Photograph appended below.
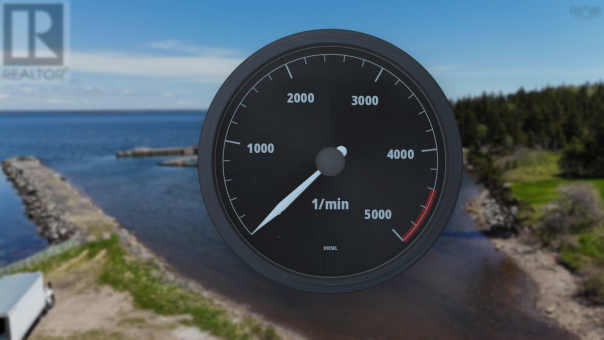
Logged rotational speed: 0; rpm
